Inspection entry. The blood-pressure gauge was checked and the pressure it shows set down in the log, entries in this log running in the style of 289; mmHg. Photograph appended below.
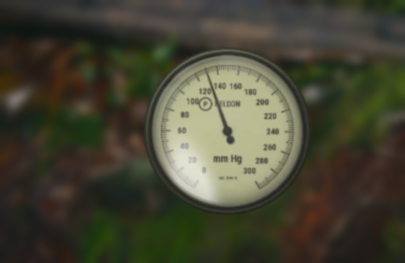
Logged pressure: 130; mmHg
